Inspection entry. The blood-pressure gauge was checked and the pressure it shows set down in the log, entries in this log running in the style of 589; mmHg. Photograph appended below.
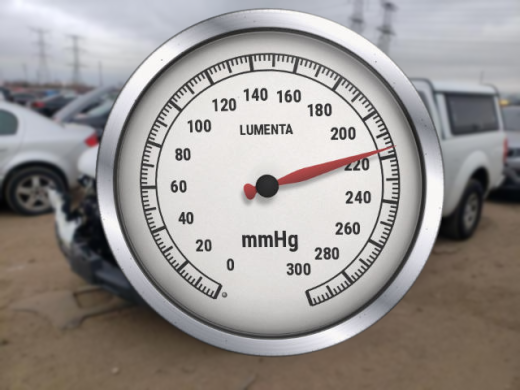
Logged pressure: 216; mmHg
